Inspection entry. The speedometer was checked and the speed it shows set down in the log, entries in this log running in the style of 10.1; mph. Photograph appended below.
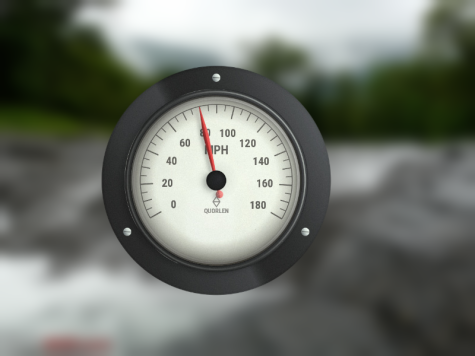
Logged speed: 80; mph
